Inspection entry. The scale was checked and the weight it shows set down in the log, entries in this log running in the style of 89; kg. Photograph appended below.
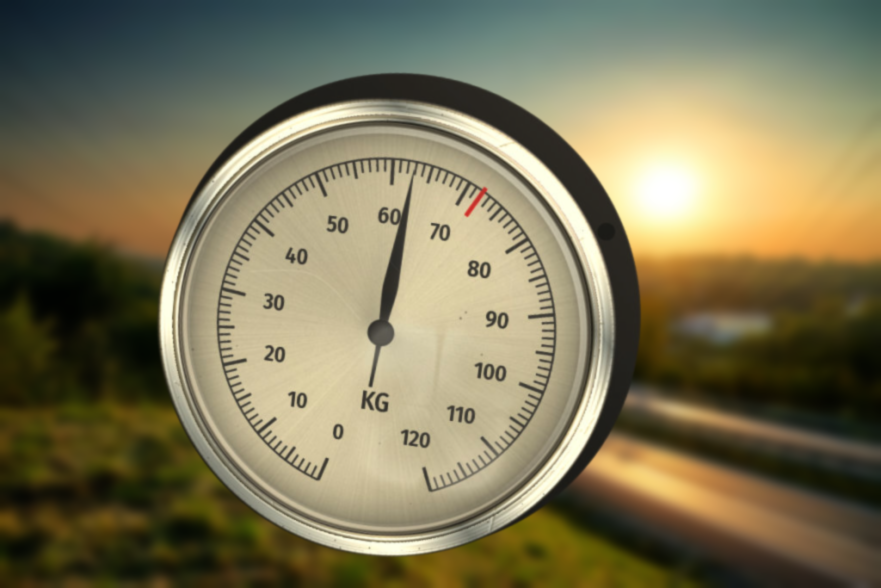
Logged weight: 63; kg
